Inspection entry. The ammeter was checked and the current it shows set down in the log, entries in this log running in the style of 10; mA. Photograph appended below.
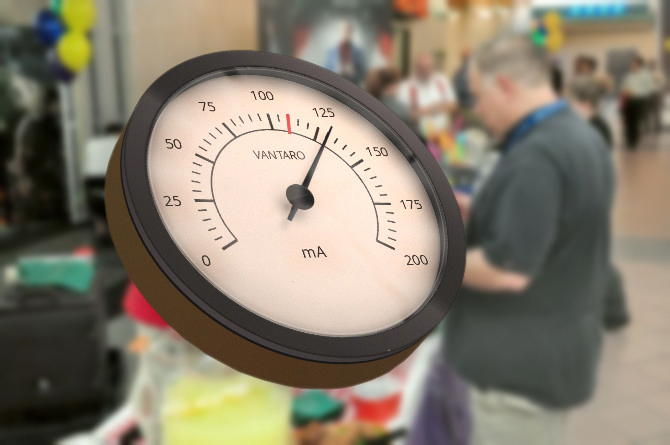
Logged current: 130; mA
